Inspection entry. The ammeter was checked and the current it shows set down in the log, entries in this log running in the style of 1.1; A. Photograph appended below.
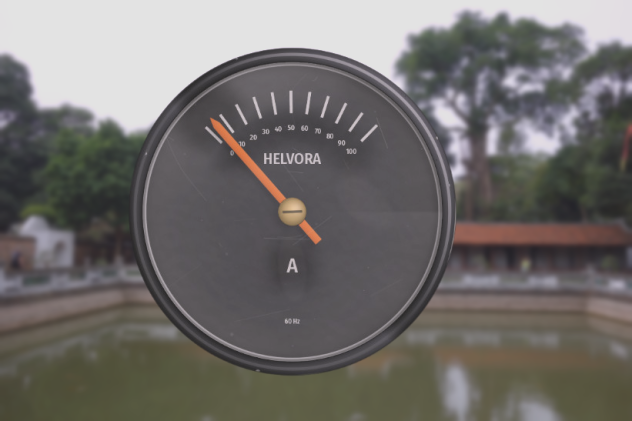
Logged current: 5; A
